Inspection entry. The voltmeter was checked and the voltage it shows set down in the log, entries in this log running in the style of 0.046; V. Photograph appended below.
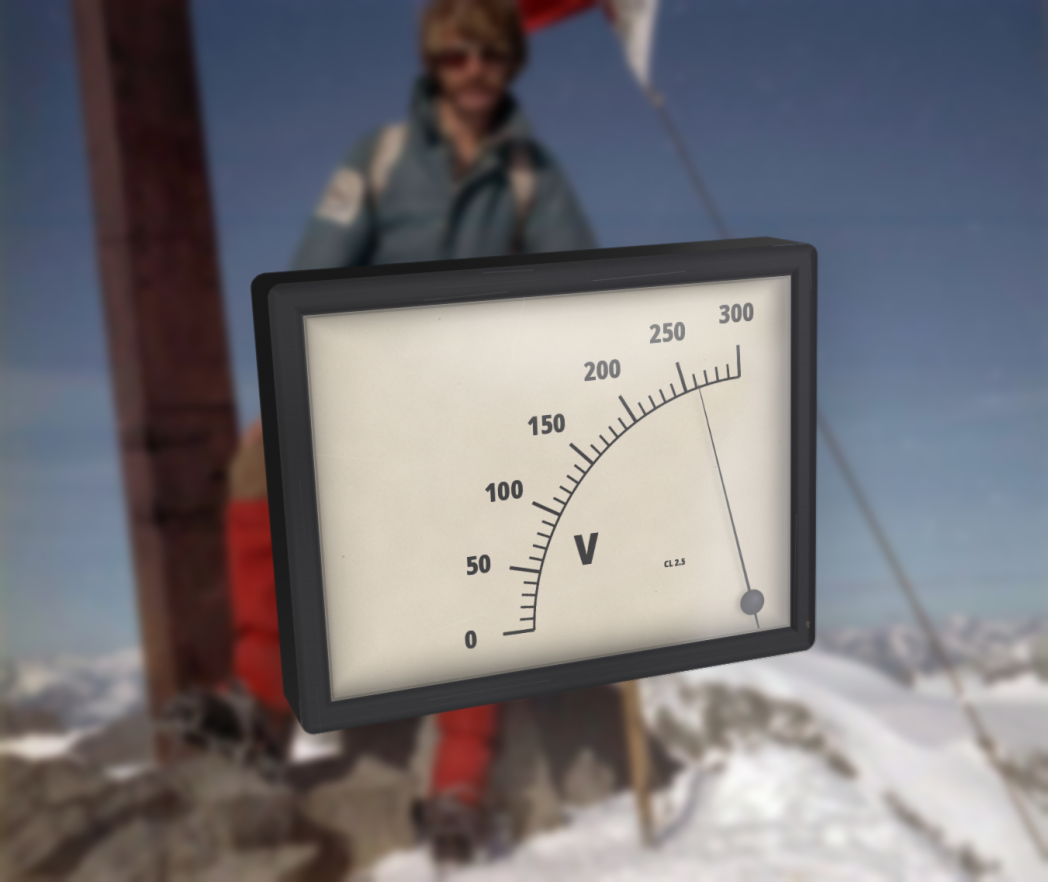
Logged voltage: 260; V
